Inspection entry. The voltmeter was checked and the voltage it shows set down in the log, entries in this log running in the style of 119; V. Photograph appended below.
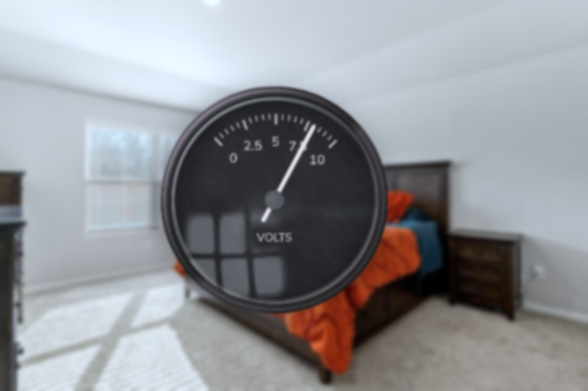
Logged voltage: 8; V
